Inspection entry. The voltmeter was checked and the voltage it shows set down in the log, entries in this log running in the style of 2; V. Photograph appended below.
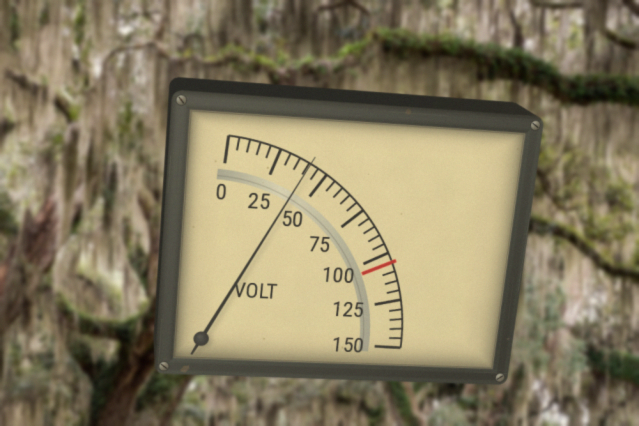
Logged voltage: 40; V
